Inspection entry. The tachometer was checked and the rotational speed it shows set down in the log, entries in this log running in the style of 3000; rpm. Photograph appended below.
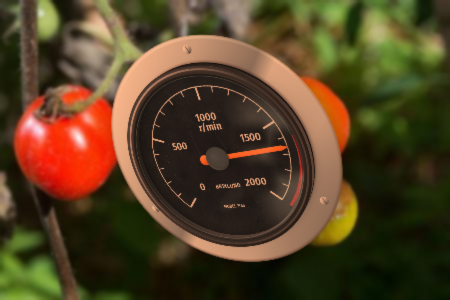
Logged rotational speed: 1650; rpm
